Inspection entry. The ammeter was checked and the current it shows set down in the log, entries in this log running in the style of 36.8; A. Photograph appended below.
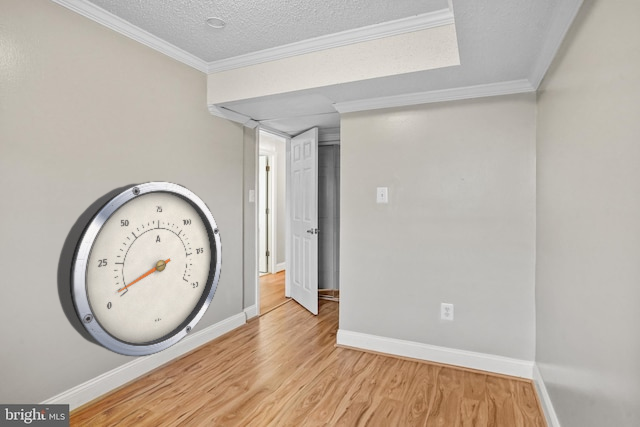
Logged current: 5; A
